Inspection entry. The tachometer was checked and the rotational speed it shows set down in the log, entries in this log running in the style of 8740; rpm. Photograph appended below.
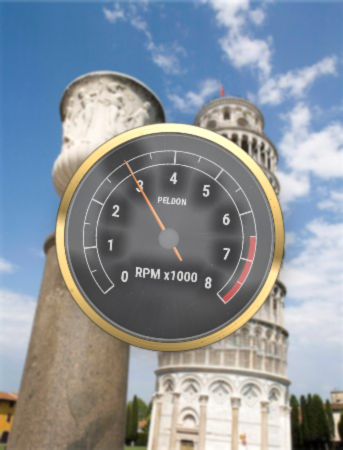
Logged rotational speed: 3000; rpm
